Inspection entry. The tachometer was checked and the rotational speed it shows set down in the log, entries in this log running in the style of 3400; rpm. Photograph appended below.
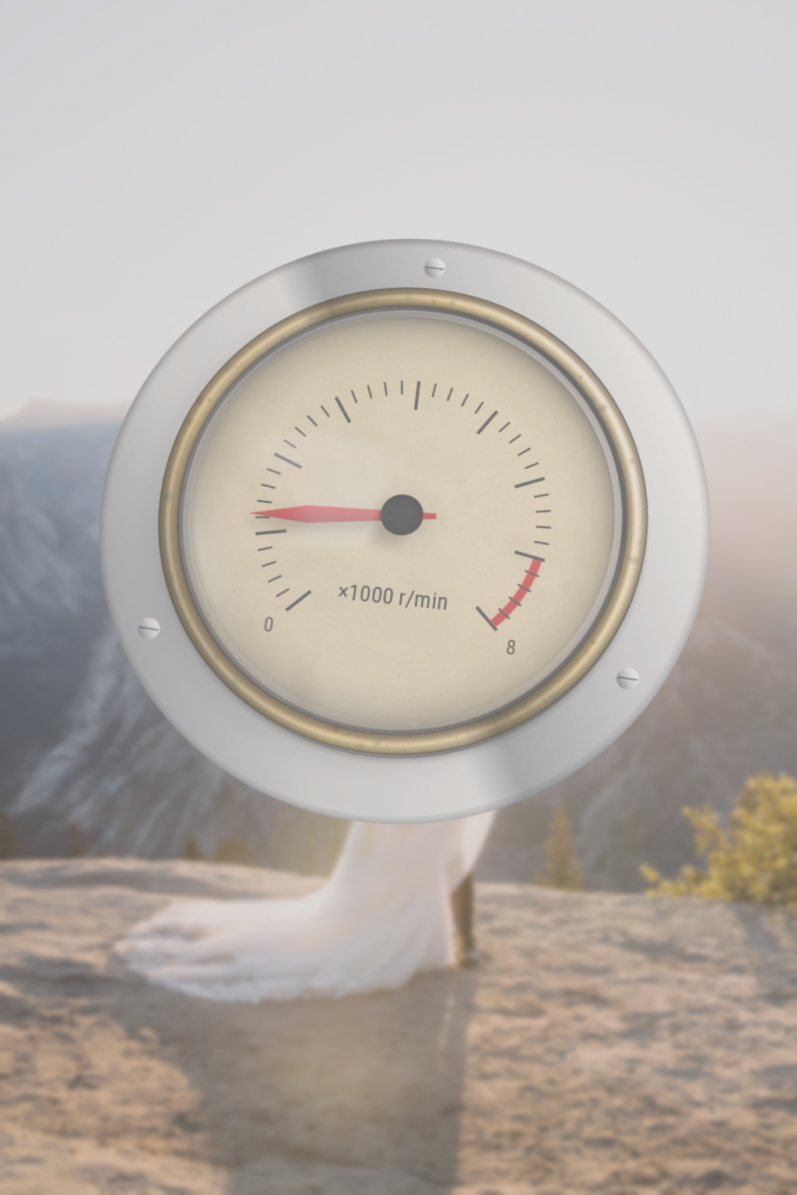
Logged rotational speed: 1200; rpm
